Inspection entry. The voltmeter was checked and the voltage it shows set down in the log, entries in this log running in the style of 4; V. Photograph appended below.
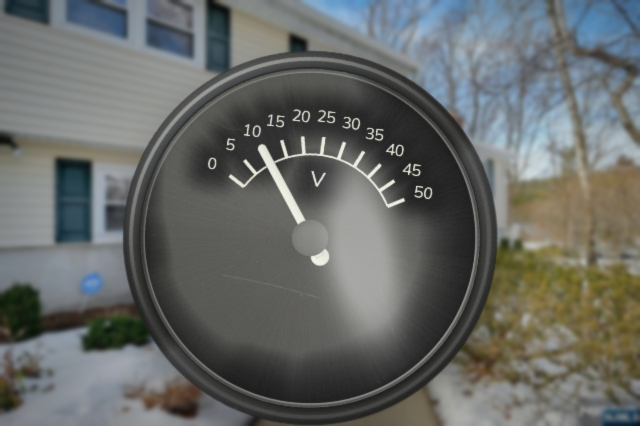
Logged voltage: 10; V
